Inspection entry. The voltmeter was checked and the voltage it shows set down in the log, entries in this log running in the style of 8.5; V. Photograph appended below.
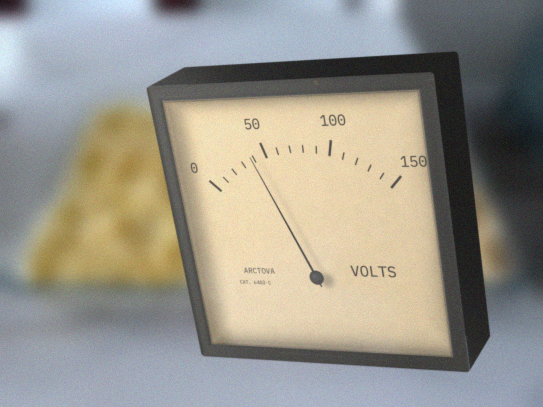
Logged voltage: 40; V
